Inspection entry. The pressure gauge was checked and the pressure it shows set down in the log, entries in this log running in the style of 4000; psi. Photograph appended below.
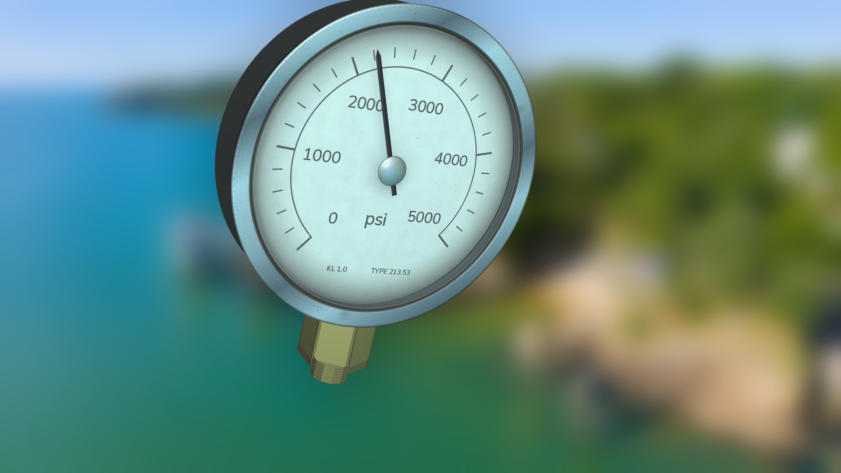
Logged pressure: 2200; psi
